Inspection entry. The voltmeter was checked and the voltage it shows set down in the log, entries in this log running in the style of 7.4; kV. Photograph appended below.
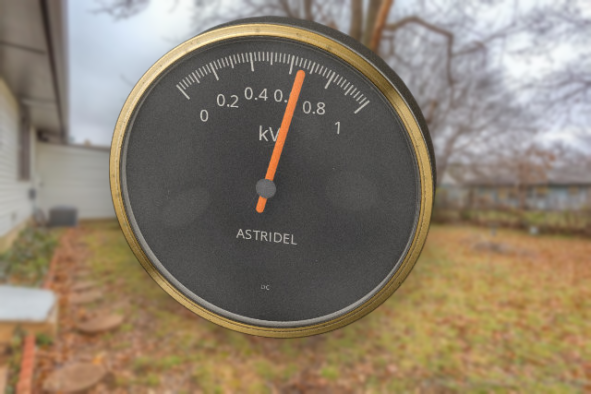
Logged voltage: 0.66; kV
